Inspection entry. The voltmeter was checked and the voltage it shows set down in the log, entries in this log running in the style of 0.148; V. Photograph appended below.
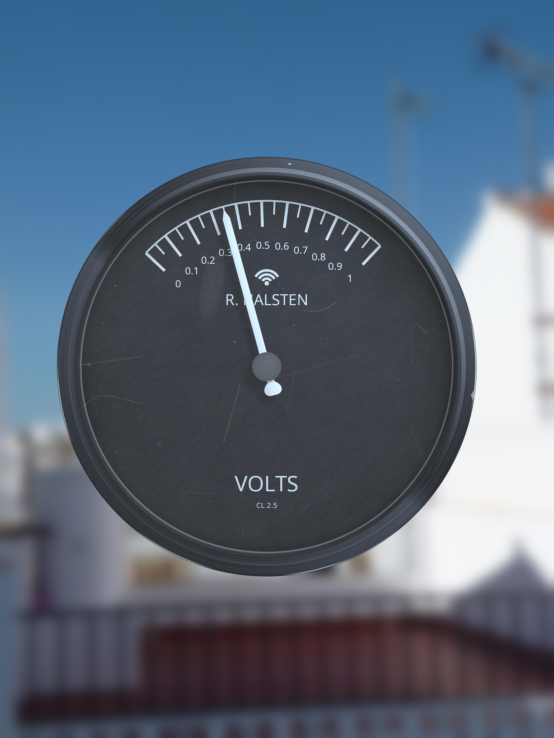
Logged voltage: 0.35; V
